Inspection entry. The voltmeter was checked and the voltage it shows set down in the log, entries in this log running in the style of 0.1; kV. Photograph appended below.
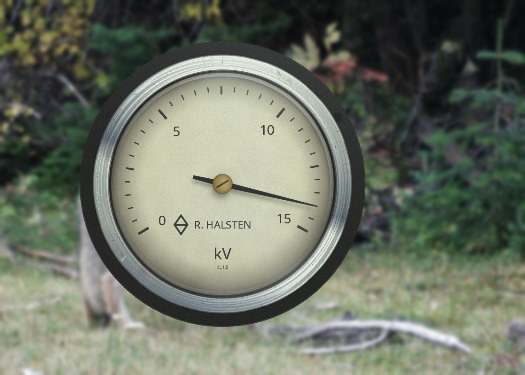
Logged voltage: 14; kV
